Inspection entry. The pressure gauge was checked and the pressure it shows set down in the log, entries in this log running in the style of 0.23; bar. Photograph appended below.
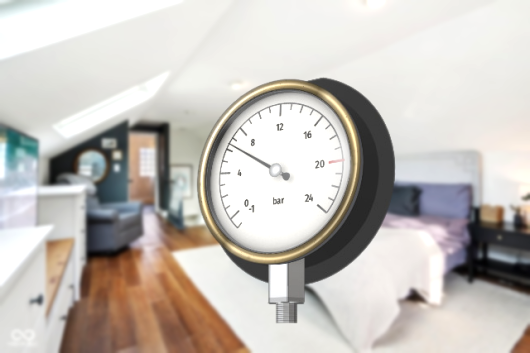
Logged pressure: 6.5; bar
